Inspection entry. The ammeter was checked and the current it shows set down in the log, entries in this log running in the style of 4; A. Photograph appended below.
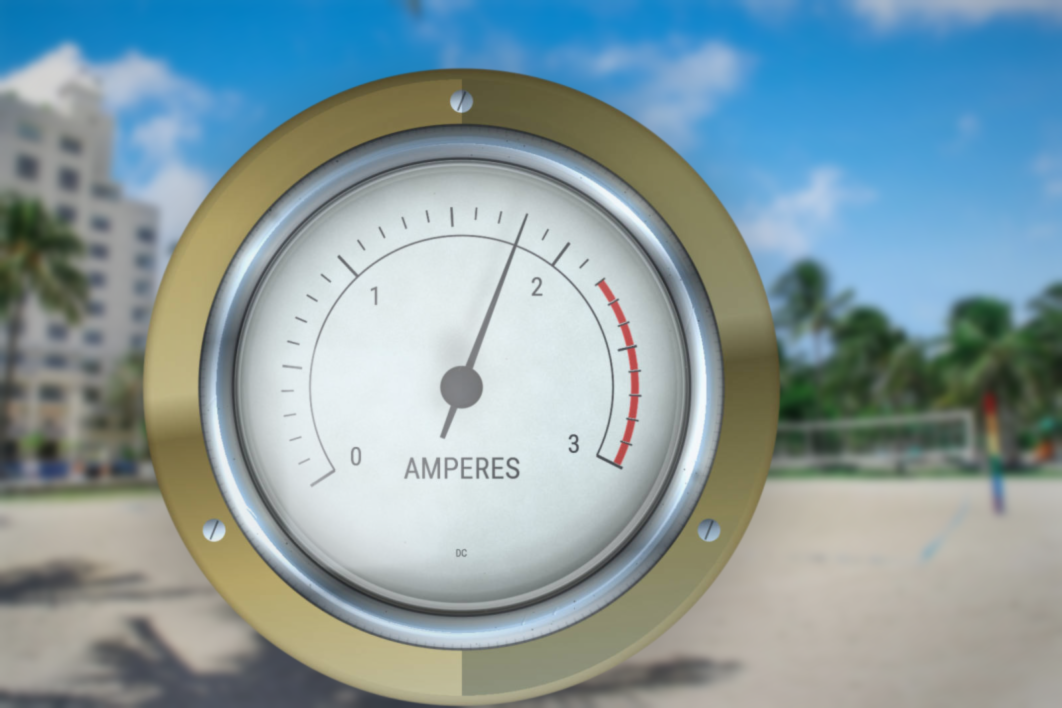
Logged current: 1.8; A
